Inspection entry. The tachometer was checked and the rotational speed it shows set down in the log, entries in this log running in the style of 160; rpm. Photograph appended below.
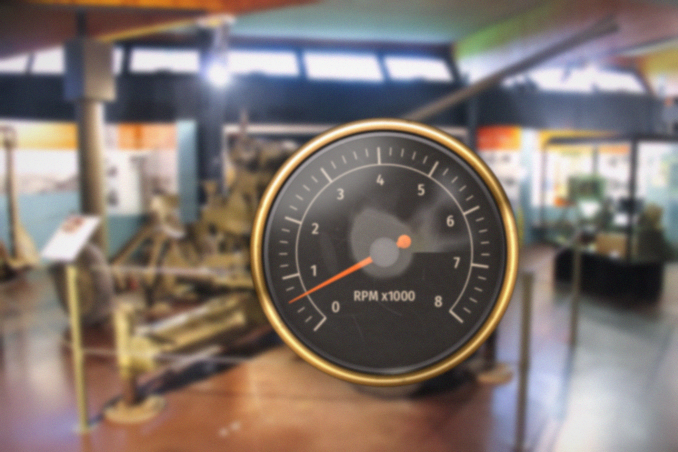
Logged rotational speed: 600; rpm
